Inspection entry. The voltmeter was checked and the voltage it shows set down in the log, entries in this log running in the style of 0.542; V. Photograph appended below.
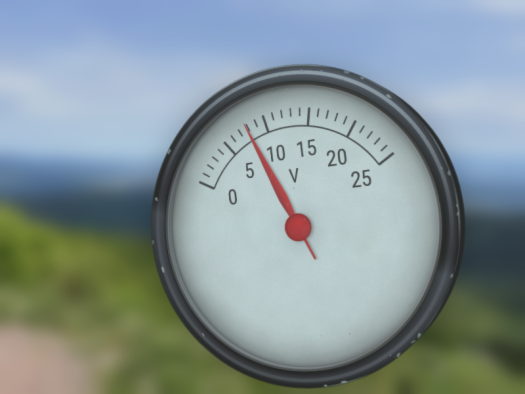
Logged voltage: 8; V
